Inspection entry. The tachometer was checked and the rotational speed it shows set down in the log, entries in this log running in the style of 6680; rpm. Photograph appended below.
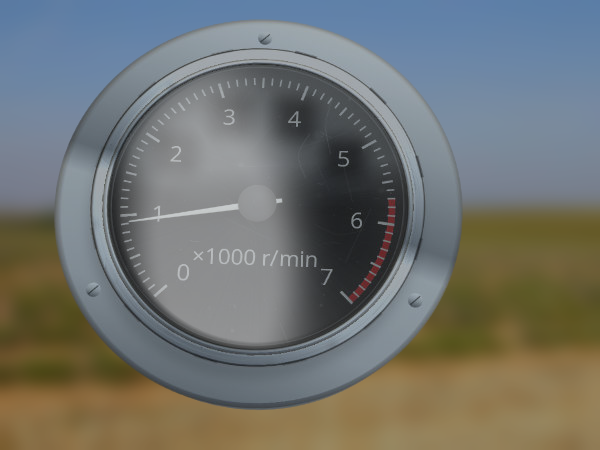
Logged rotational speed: 900; rpm
